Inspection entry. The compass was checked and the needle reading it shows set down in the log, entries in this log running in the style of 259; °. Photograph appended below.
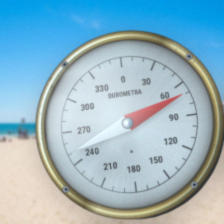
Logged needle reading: 70; °
